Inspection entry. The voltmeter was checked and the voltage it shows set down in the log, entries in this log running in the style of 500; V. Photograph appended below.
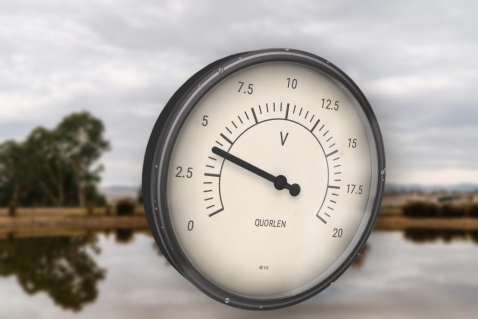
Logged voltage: 4; V
